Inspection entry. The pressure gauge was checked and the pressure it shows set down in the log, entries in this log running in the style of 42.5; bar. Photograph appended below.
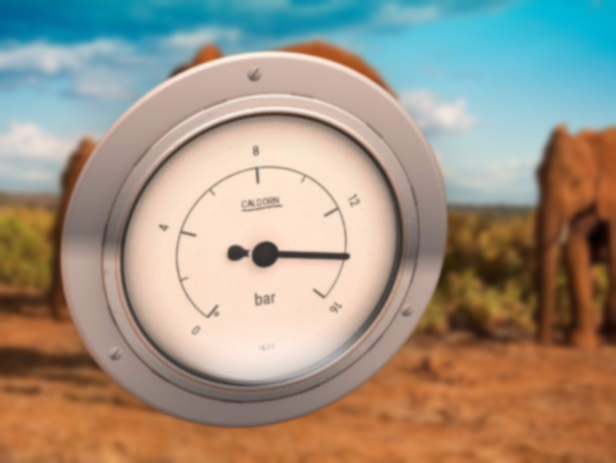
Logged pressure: 14; bar
